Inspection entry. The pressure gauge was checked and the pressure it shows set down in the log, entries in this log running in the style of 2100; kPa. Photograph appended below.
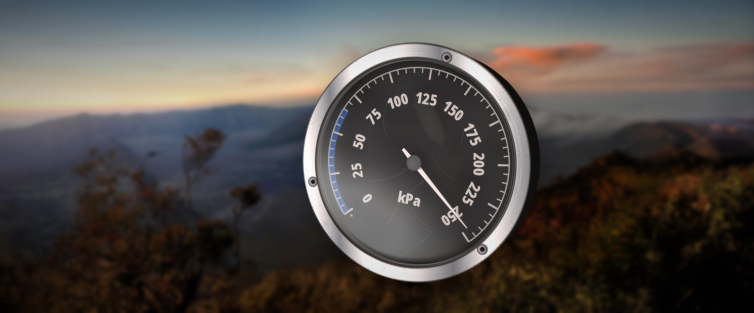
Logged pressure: 245; kPa
